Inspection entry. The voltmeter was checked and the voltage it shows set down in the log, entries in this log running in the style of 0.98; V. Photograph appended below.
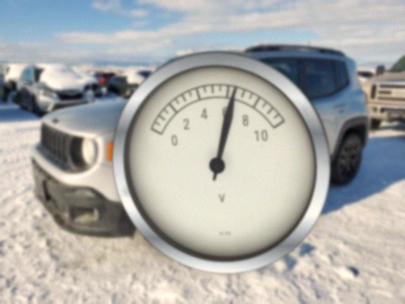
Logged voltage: 6.5; V
